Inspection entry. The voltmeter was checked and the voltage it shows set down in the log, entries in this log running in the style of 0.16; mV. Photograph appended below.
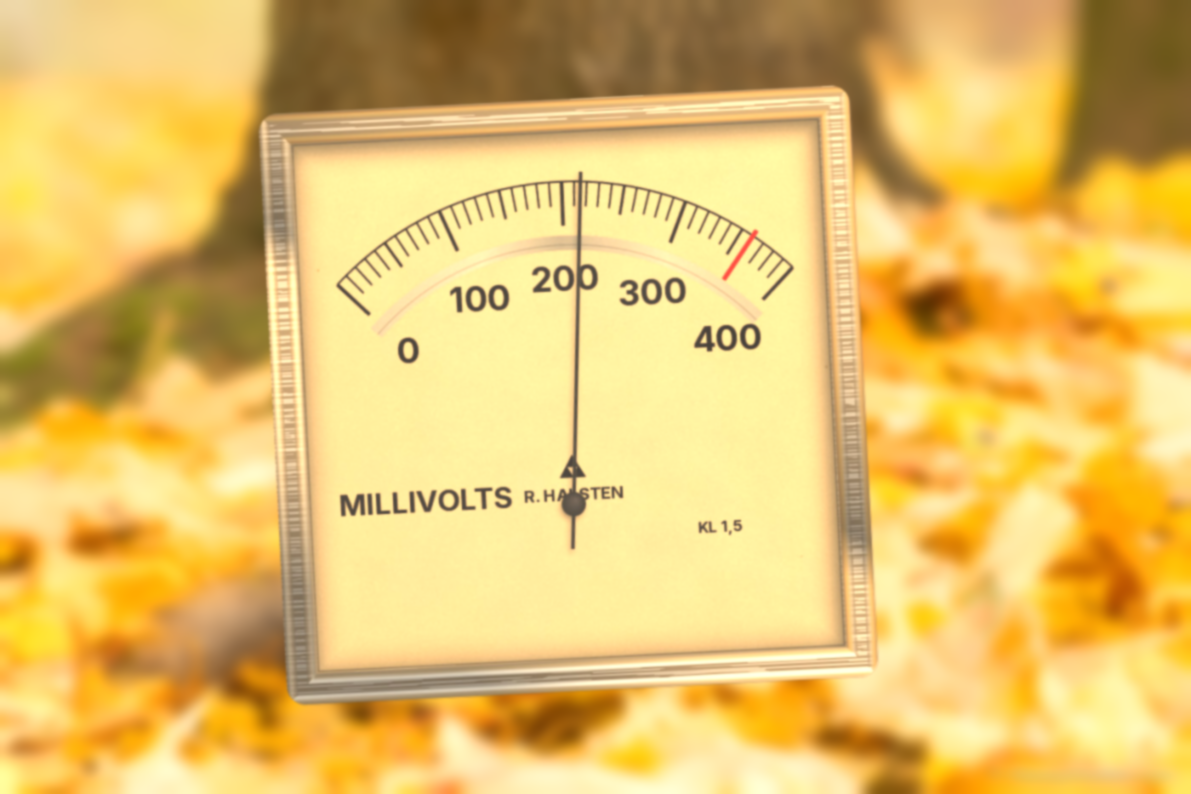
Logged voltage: 215; mV
